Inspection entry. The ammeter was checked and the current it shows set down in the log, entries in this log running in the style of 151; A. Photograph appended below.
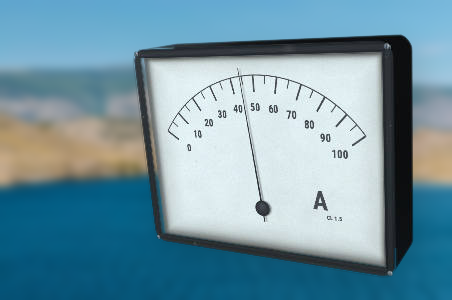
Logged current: 45; A
